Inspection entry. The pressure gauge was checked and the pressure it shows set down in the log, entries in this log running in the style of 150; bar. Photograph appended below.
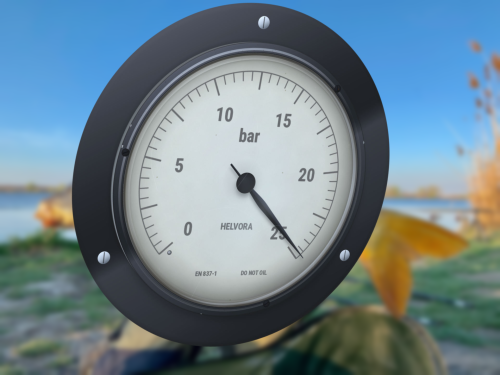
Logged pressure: 24.75; bar
